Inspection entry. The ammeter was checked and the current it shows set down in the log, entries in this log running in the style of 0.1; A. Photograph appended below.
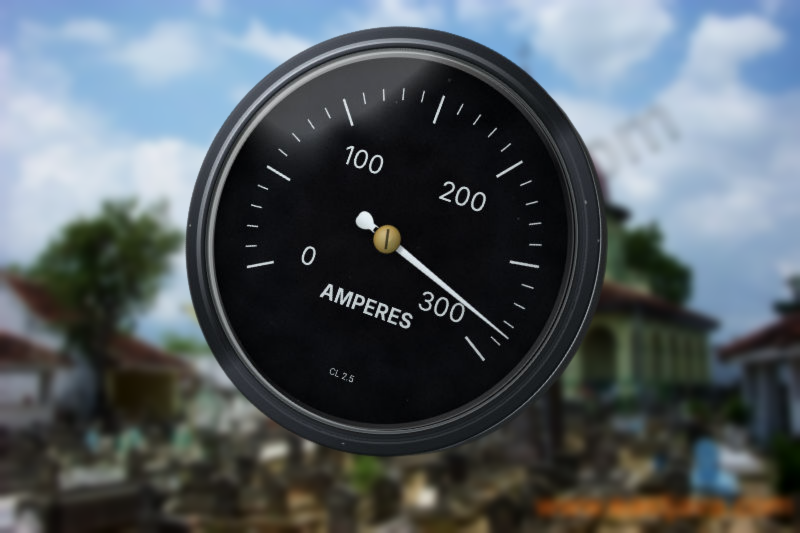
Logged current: 285; A
